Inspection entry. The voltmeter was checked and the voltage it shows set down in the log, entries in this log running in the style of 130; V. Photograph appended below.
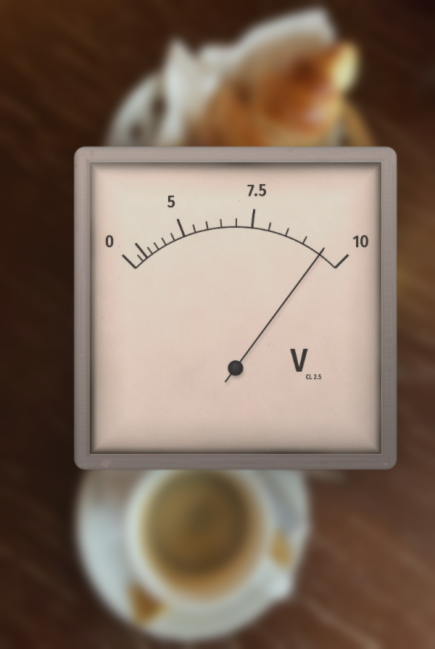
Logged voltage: 9.5; V
